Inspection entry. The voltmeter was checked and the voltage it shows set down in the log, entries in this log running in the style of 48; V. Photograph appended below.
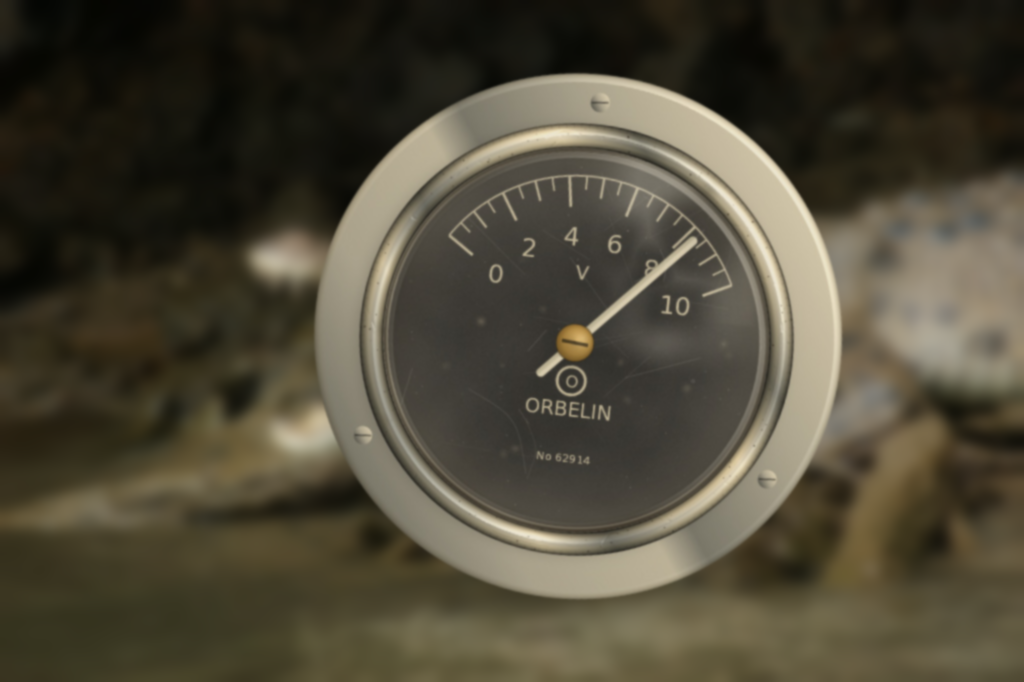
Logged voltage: 8.25; V
